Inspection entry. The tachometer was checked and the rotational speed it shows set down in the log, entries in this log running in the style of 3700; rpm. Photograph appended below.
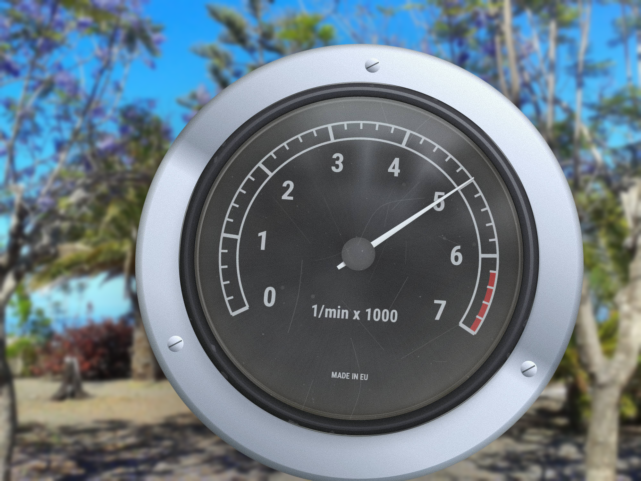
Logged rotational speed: 5000; rpm
